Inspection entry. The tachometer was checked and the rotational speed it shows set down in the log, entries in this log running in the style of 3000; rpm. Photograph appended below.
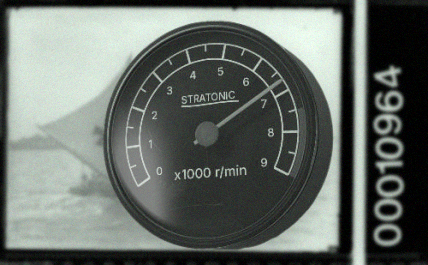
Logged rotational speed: 6750; rpm
